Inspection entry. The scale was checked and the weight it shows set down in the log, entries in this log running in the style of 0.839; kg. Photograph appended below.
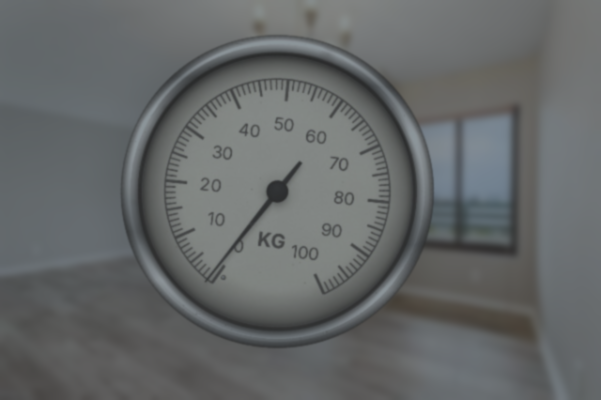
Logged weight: 1; kg
